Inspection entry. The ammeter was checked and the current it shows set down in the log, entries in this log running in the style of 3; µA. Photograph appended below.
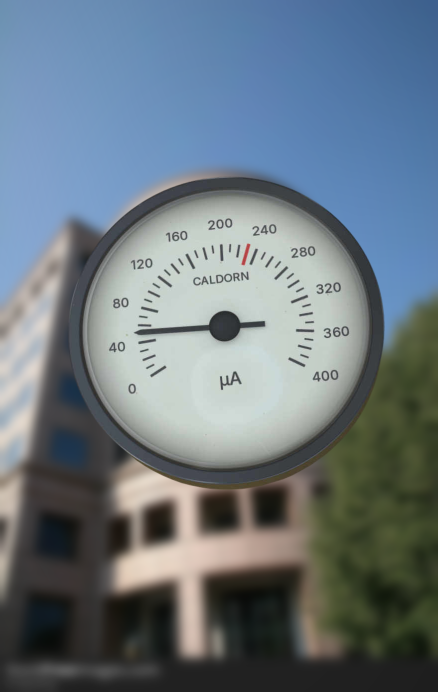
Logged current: 50; µA
